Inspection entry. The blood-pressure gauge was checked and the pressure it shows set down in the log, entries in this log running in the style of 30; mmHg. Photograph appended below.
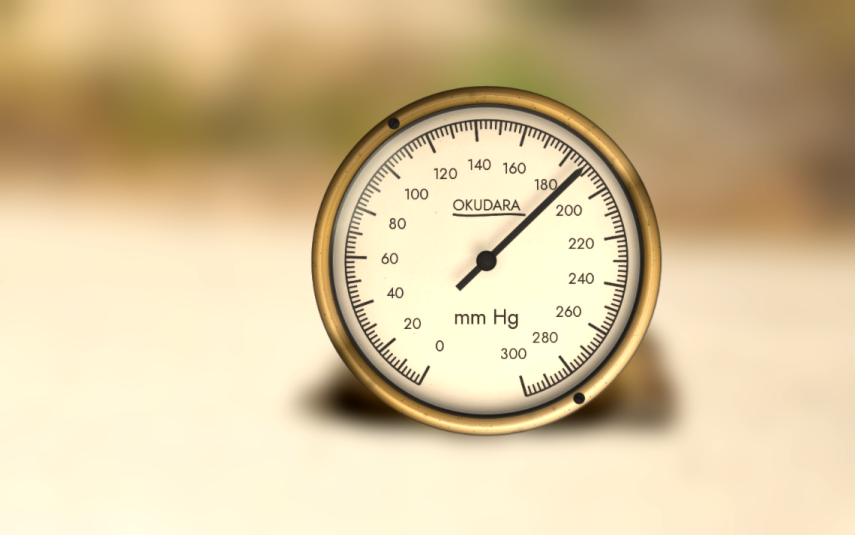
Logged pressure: 188; mmHg
